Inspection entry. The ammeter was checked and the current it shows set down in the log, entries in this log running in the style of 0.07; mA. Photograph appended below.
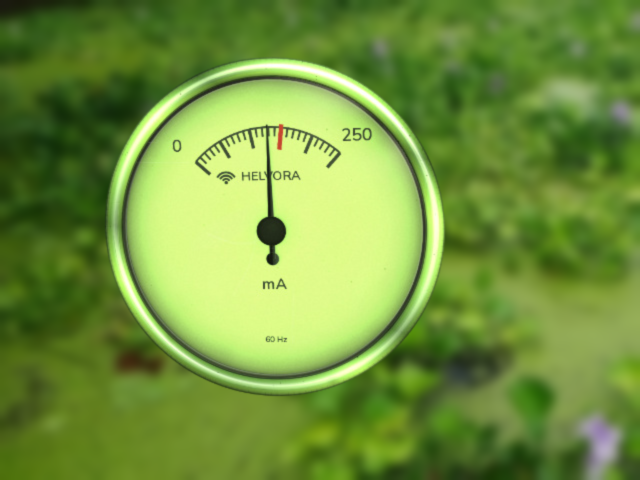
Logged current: 130; mA
